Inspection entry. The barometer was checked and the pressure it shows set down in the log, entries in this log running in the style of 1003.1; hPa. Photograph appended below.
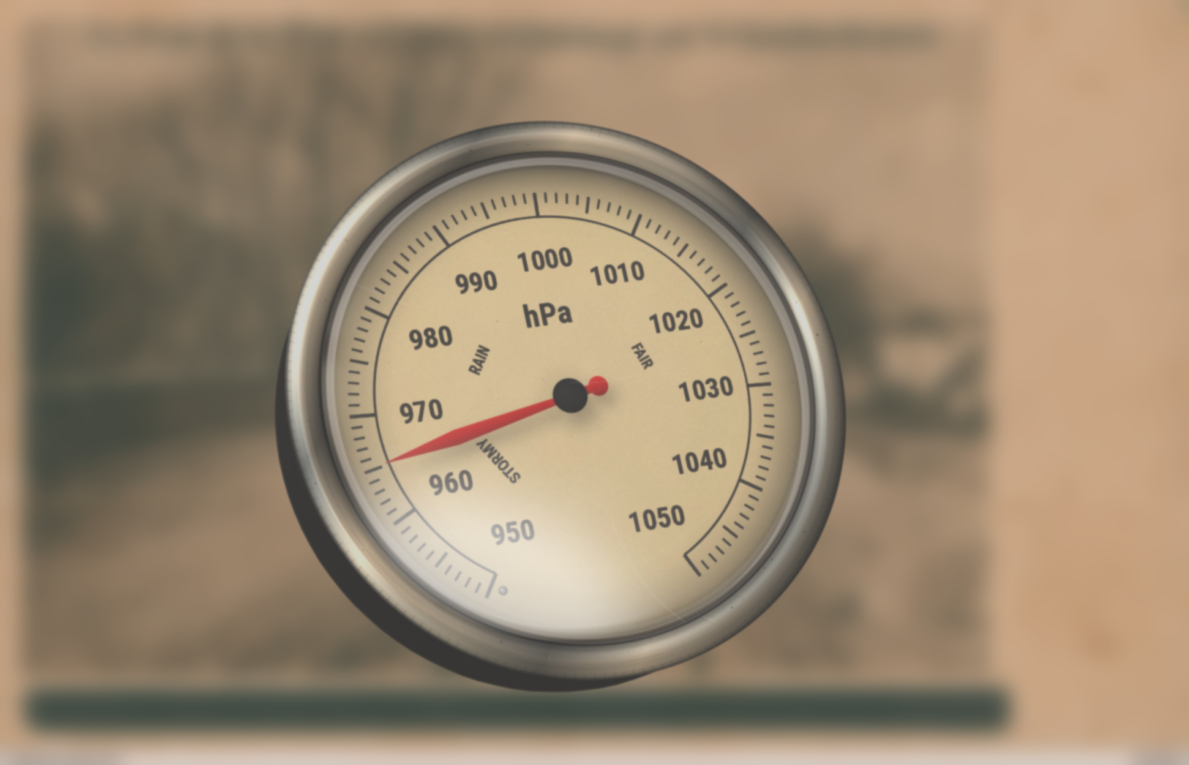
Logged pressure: 965; hPa
